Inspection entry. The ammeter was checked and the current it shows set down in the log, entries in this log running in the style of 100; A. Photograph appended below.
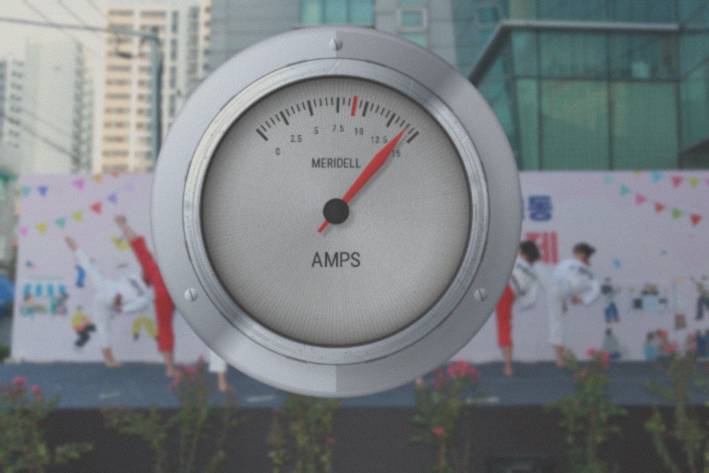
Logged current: 14; A
